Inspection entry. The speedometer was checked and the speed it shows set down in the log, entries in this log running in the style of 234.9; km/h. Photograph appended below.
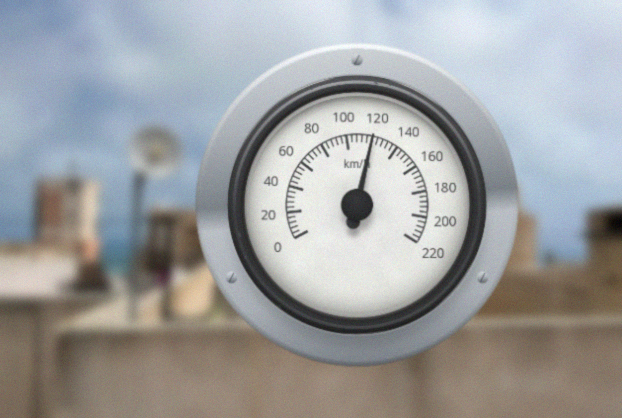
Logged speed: 120; km/h
